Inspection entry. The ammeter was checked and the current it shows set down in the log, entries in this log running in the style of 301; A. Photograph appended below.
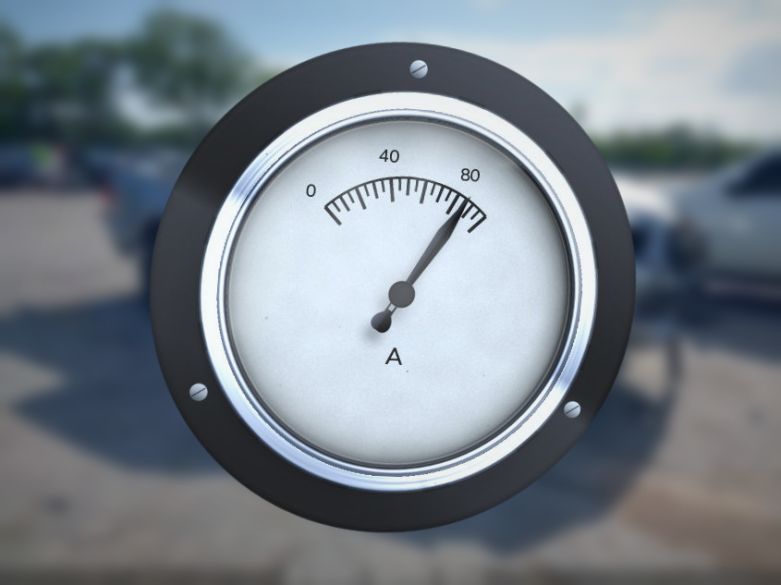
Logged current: 85; A
